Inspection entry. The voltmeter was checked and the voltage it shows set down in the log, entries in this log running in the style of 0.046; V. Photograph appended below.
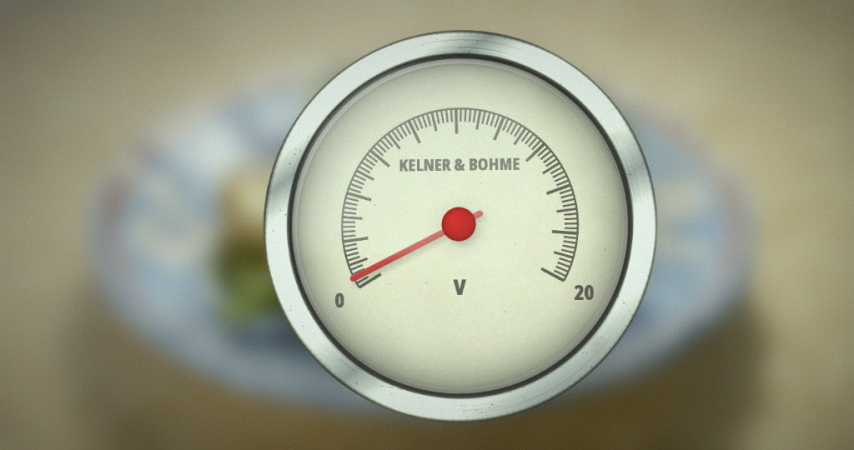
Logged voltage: 0.4; V
